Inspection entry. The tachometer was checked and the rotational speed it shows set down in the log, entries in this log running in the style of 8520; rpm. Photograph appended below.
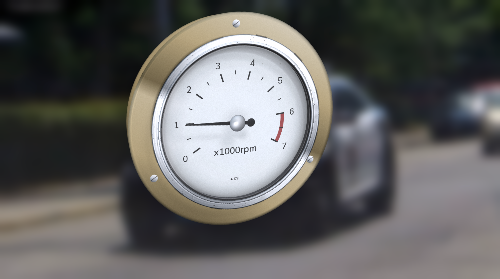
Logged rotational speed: 1000; rpm
